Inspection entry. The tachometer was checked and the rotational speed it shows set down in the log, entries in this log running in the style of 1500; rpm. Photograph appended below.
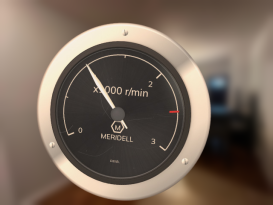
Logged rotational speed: 1000; rpm
